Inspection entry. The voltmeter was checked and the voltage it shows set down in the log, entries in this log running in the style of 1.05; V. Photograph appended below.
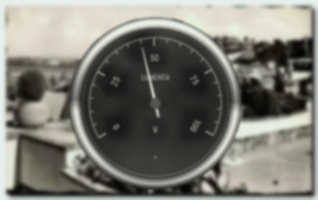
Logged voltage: 45; V
